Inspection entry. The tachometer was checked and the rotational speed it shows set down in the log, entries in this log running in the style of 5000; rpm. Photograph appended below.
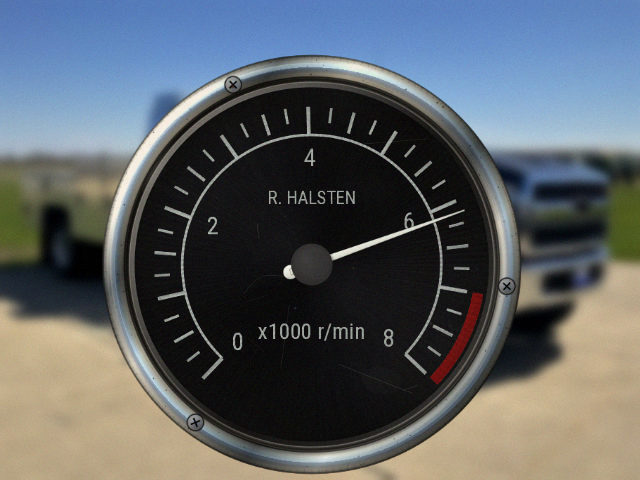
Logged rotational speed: 6125; rpm
